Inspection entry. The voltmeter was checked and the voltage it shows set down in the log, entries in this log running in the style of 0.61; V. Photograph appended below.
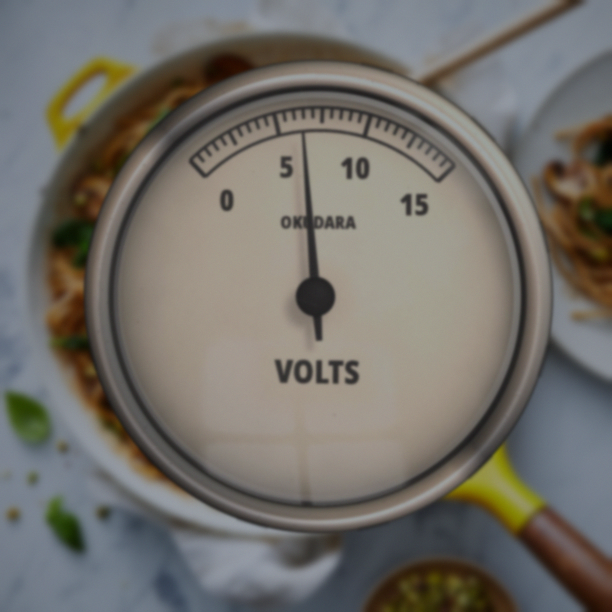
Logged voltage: 6.5; V
